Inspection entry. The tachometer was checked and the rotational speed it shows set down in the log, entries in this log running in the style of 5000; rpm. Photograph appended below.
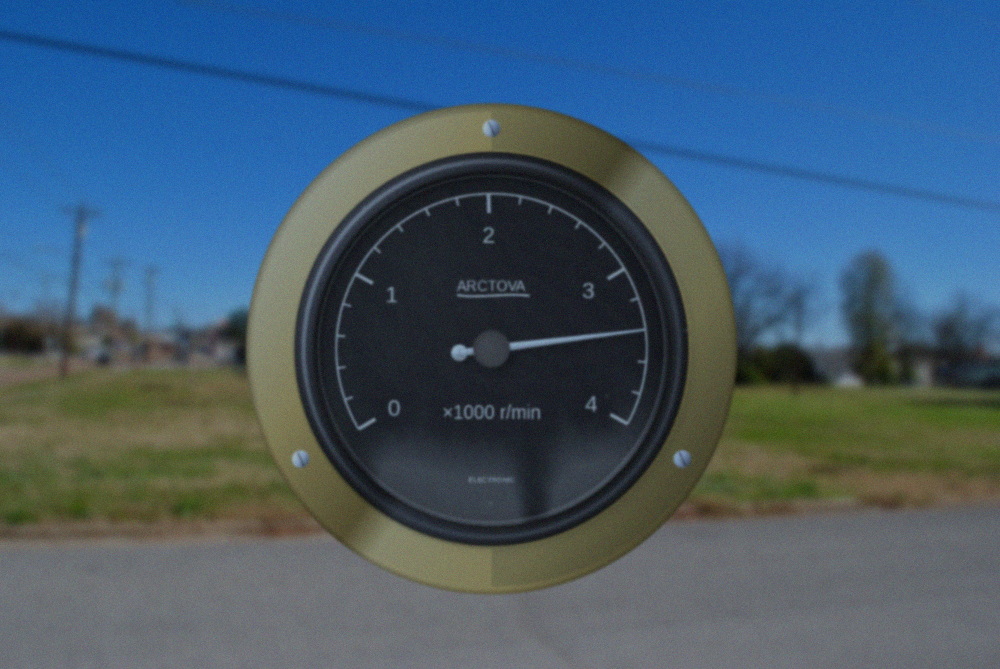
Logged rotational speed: 3400; rpm
